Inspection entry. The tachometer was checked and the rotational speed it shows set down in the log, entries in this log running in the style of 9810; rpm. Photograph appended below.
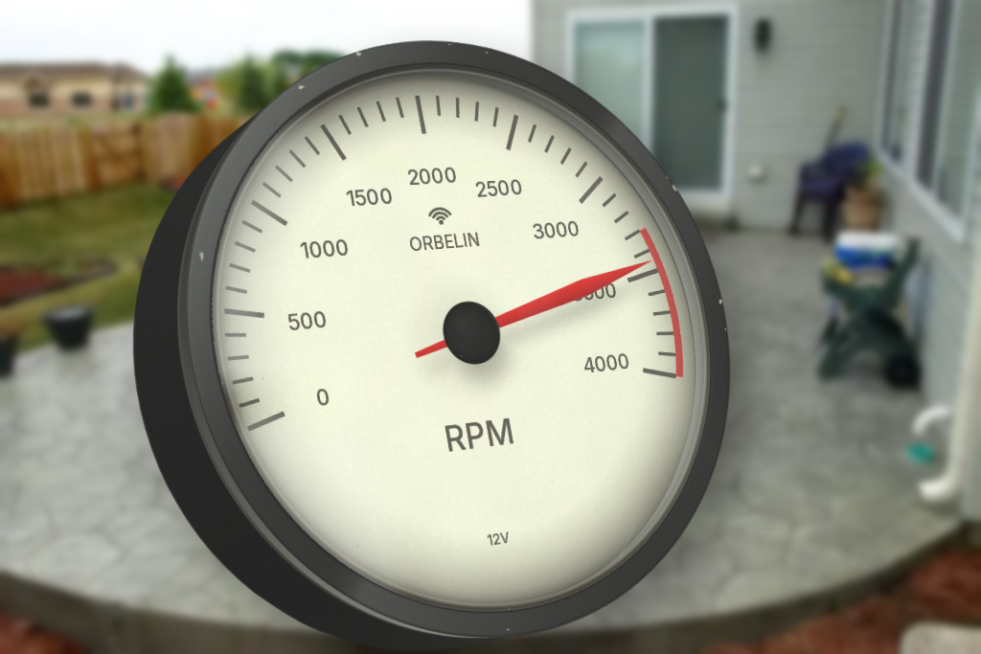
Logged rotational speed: 3450; rpm
